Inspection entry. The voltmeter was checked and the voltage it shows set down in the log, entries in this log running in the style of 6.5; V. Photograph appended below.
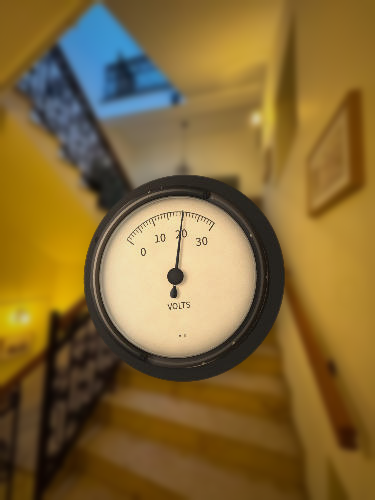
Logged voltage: 20; V
